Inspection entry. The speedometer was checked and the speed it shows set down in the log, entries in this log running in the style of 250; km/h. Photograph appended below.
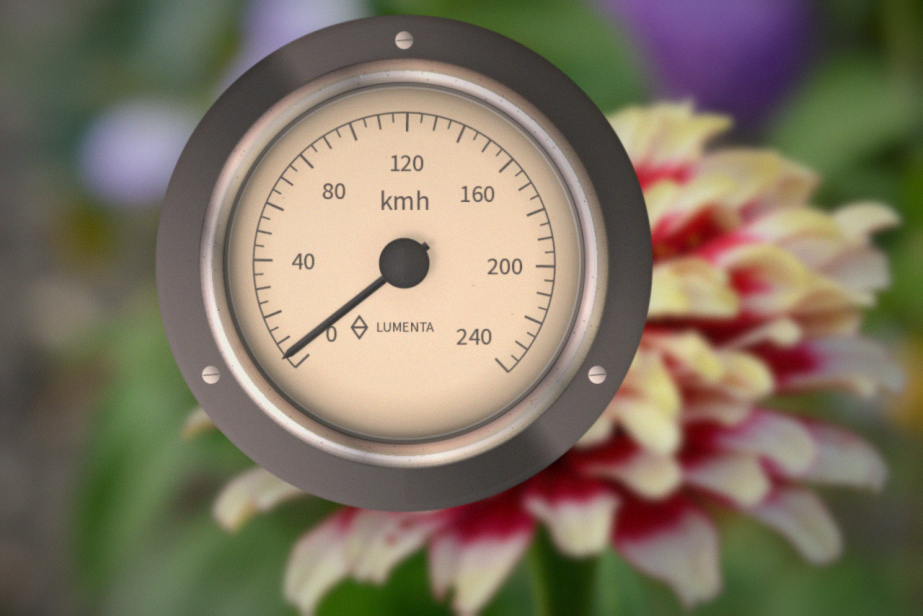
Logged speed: 5; km/h
